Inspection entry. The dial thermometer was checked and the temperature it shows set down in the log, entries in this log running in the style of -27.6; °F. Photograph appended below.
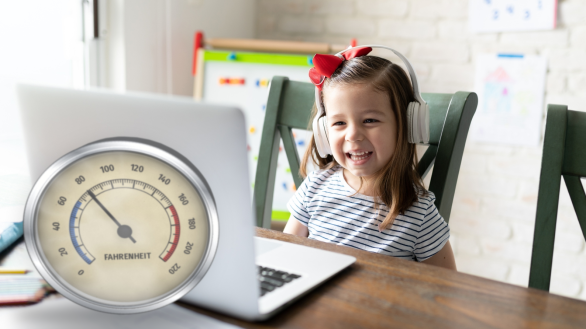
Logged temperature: 80; °F
